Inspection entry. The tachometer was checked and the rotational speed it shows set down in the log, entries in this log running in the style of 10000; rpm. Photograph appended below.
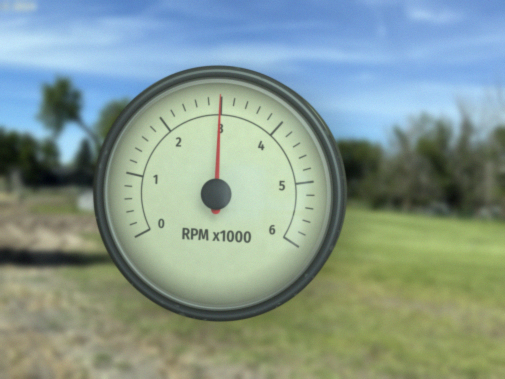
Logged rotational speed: 3000; rpm
